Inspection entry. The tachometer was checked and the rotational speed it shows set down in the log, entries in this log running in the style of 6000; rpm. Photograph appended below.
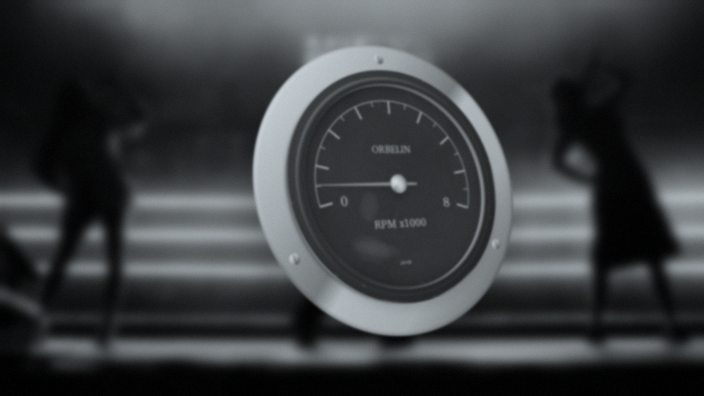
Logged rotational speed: 500; rpm
